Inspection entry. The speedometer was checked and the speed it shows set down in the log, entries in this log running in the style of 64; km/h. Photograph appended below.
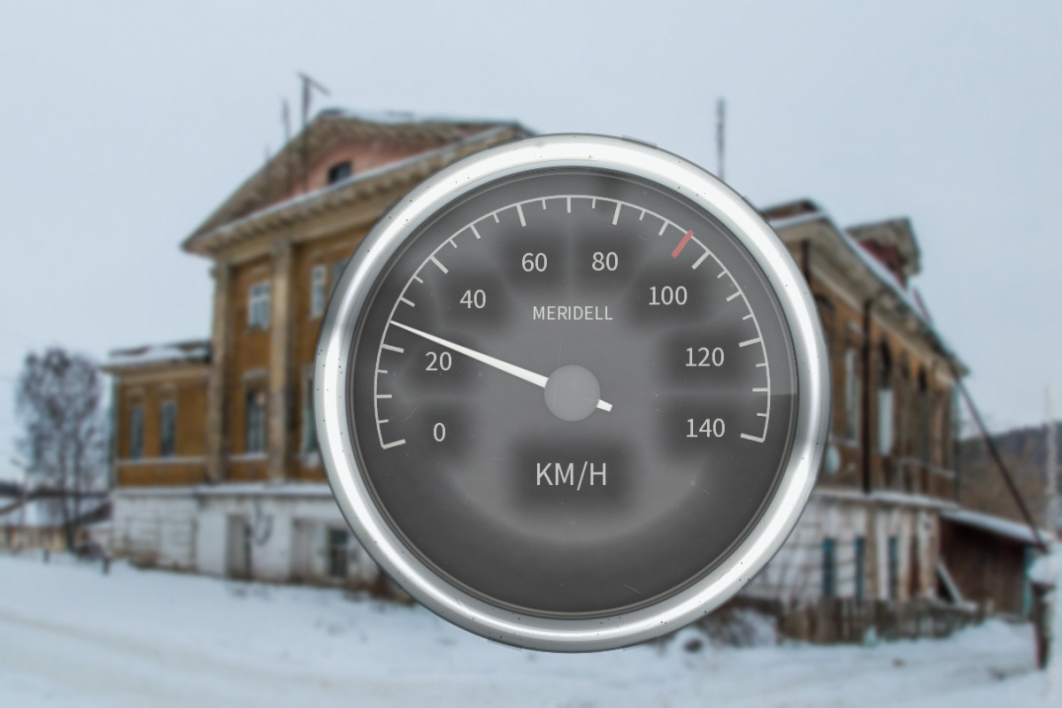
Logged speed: 25; km/h
